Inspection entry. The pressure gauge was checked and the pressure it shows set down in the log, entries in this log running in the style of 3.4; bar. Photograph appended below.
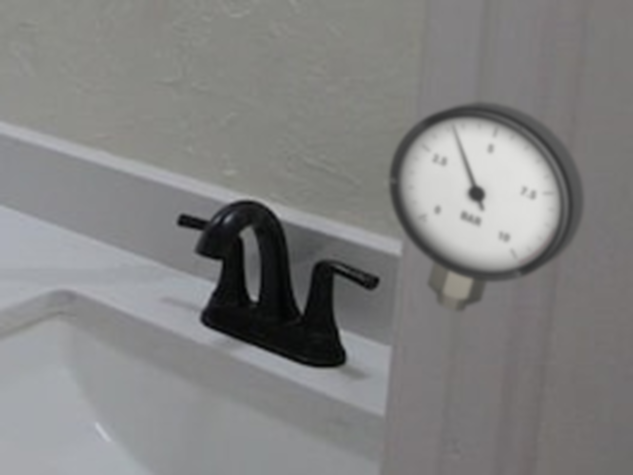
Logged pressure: 3.75; bar
